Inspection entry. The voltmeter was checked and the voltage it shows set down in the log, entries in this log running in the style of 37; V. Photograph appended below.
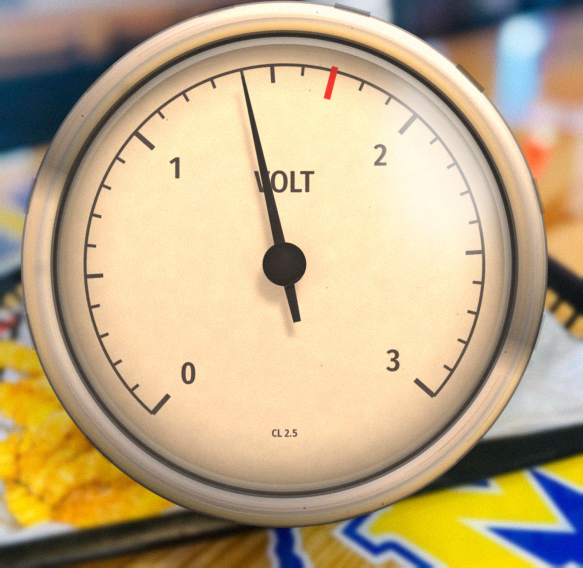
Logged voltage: 1.4; V
